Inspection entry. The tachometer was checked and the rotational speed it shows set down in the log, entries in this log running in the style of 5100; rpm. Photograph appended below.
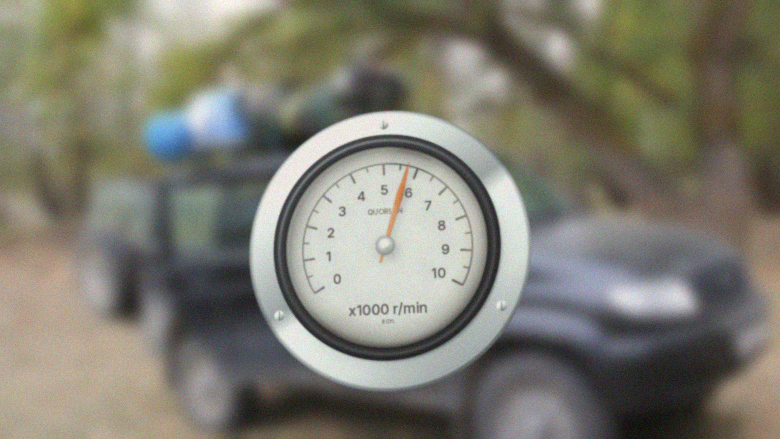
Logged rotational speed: 5750; rpm
